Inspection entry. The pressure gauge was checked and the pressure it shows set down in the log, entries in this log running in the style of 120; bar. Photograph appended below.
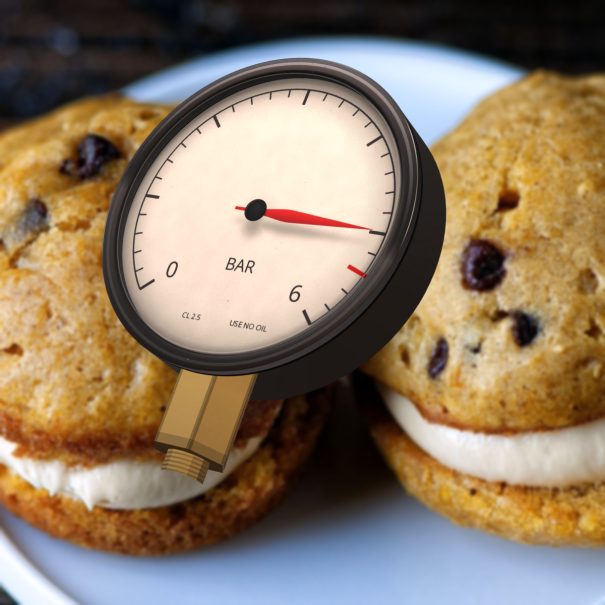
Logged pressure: 5; bar
